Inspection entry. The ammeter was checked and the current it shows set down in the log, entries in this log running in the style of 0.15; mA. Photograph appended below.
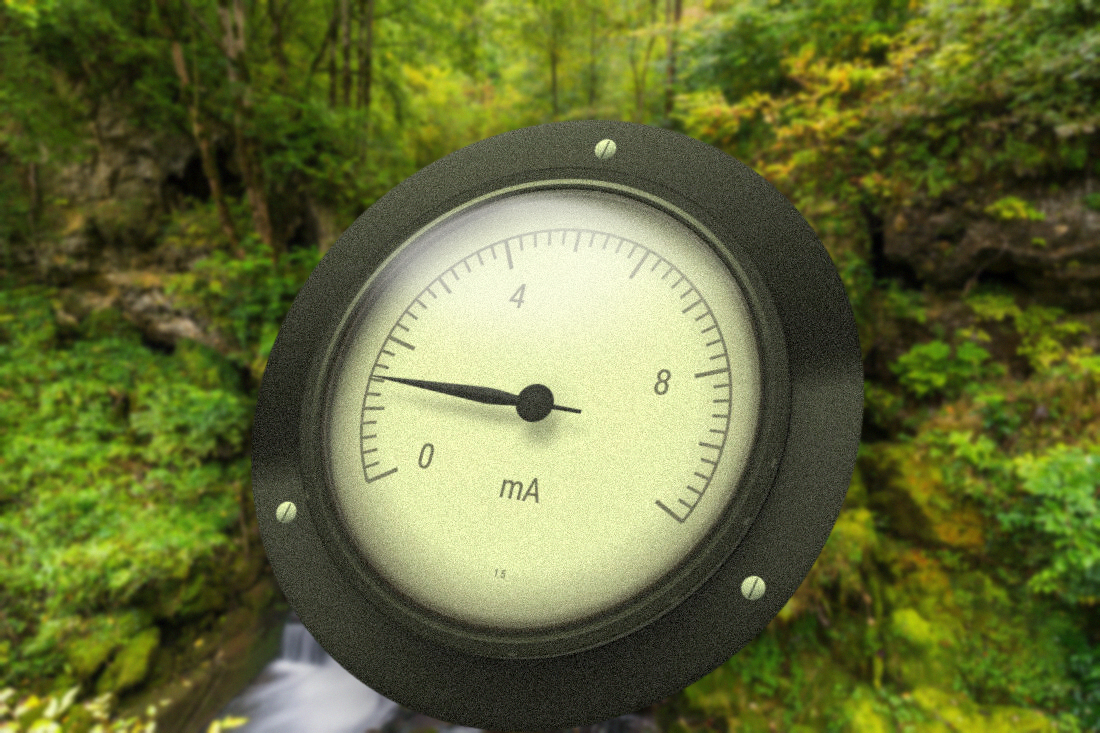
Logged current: 1.4; mA
